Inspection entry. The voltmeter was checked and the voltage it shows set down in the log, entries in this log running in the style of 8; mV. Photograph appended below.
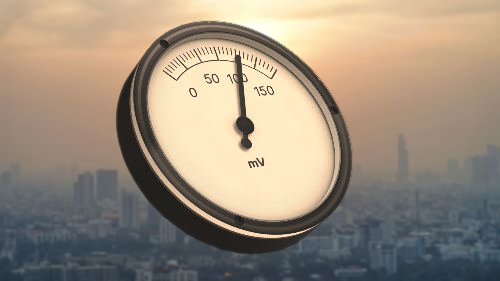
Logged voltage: 100; mV
